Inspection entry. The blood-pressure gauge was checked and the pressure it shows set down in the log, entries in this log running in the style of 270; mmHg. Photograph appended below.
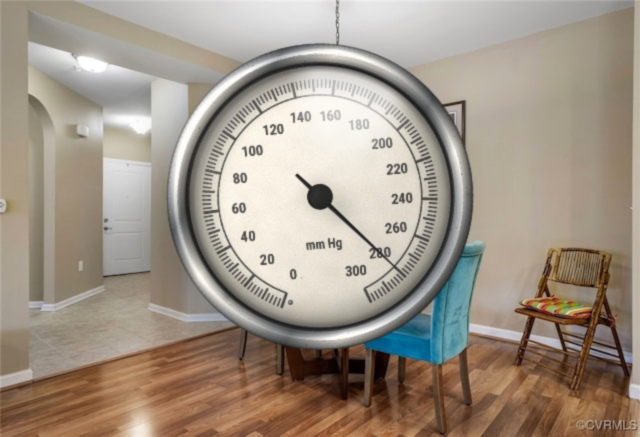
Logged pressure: 280; mmHg
